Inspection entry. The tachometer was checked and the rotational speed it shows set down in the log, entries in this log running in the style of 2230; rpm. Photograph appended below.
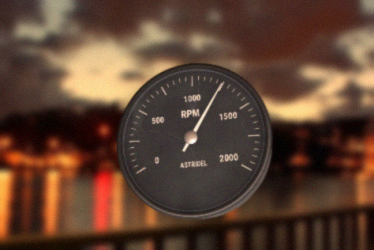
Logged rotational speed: 1250; rpm
